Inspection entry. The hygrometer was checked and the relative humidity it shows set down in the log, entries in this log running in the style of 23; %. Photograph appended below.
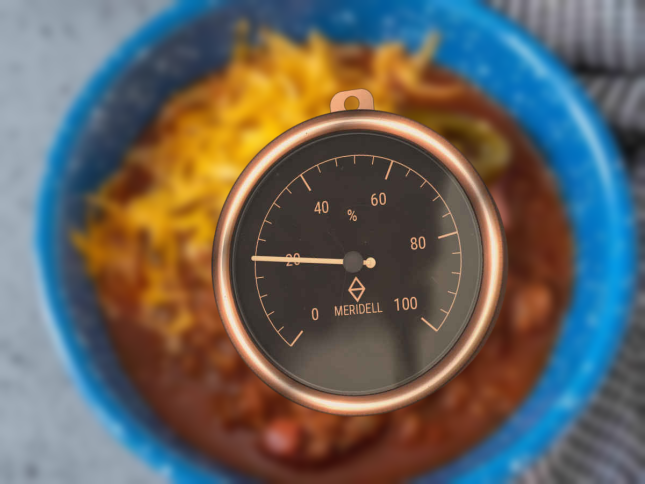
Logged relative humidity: 20; %
